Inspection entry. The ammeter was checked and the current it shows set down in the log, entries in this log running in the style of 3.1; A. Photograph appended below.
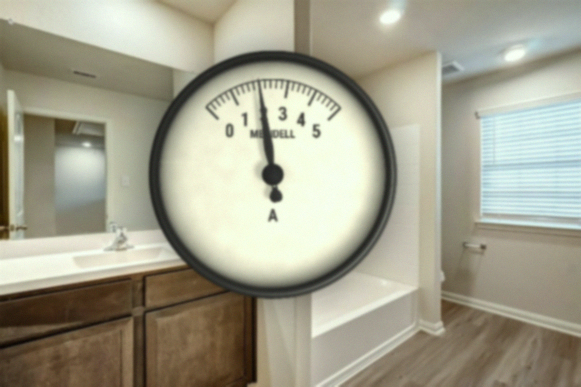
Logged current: 2; A
